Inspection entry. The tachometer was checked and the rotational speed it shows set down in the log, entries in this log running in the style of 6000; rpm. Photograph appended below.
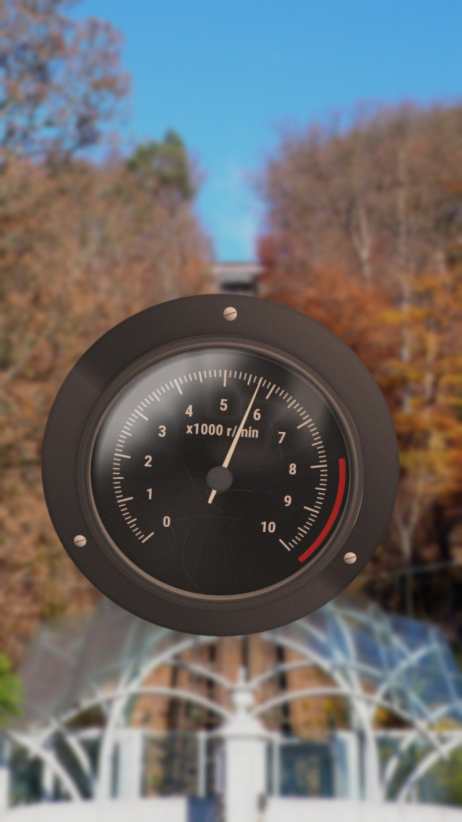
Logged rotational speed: 5700; rpm
